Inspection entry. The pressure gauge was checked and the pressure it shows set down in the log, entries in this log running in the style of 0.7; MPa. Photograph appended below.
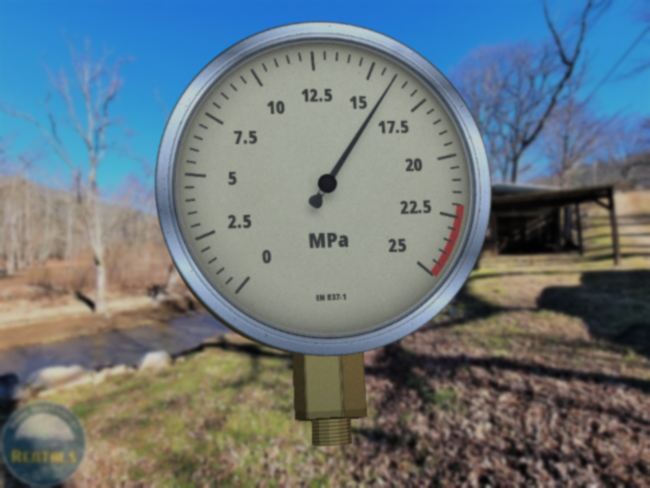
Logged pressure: 16; MPa
